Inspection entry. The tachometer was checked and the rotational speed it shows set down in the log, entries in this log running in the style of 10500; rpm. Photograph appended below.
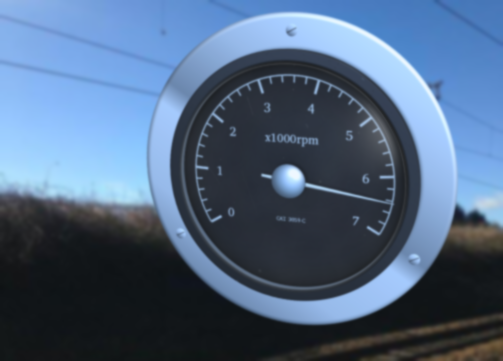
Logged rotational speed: 6400; rpm
